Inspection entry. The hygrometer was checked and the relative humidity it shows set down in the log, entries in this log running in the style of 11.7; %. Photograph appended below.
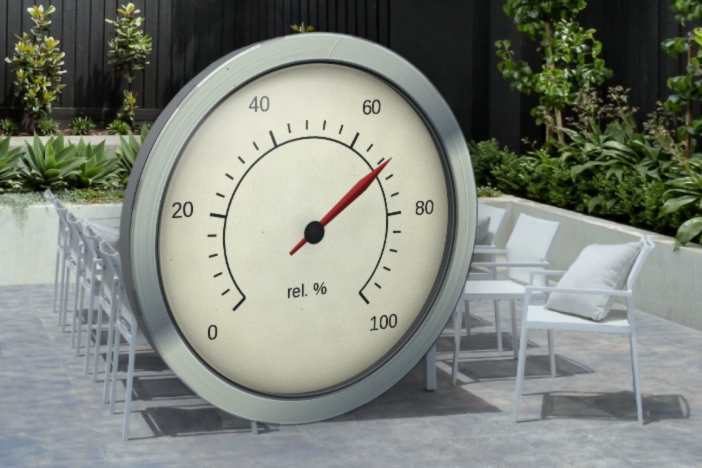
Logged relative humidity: 68; %
